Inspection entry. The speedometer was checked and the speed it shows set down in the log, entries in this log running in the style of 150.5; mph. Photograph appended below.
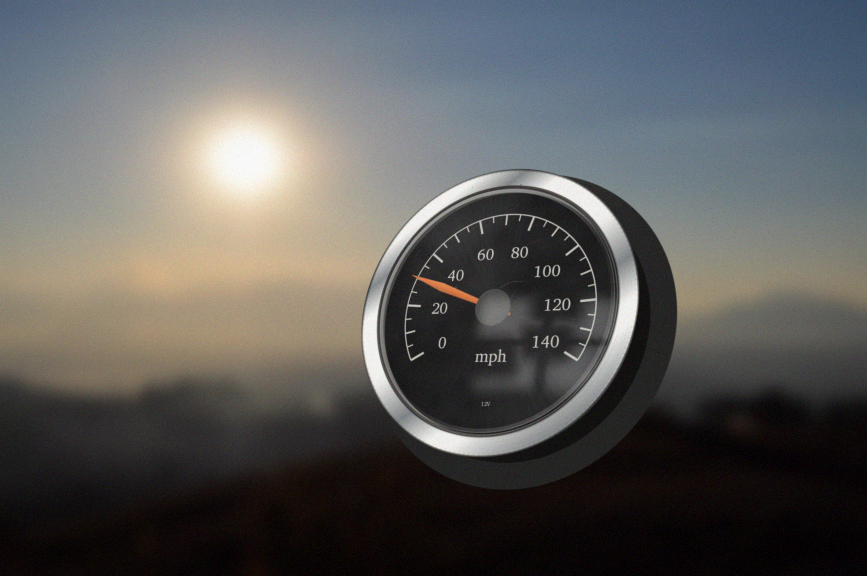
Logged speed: 30; mph
